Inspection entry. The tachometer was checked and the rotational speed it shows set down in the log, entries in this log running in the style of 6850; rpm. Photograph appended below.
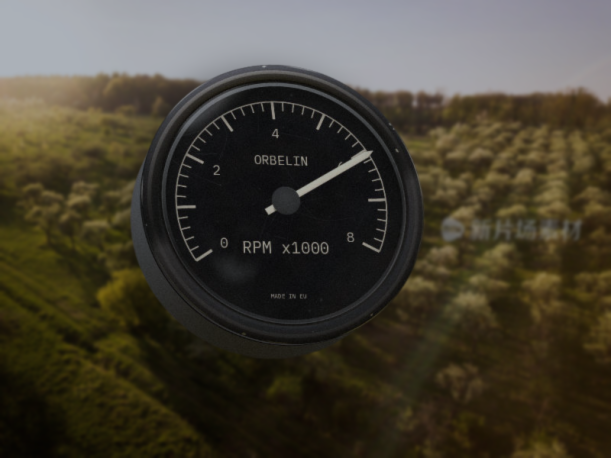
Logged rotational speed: 6100; rpm
